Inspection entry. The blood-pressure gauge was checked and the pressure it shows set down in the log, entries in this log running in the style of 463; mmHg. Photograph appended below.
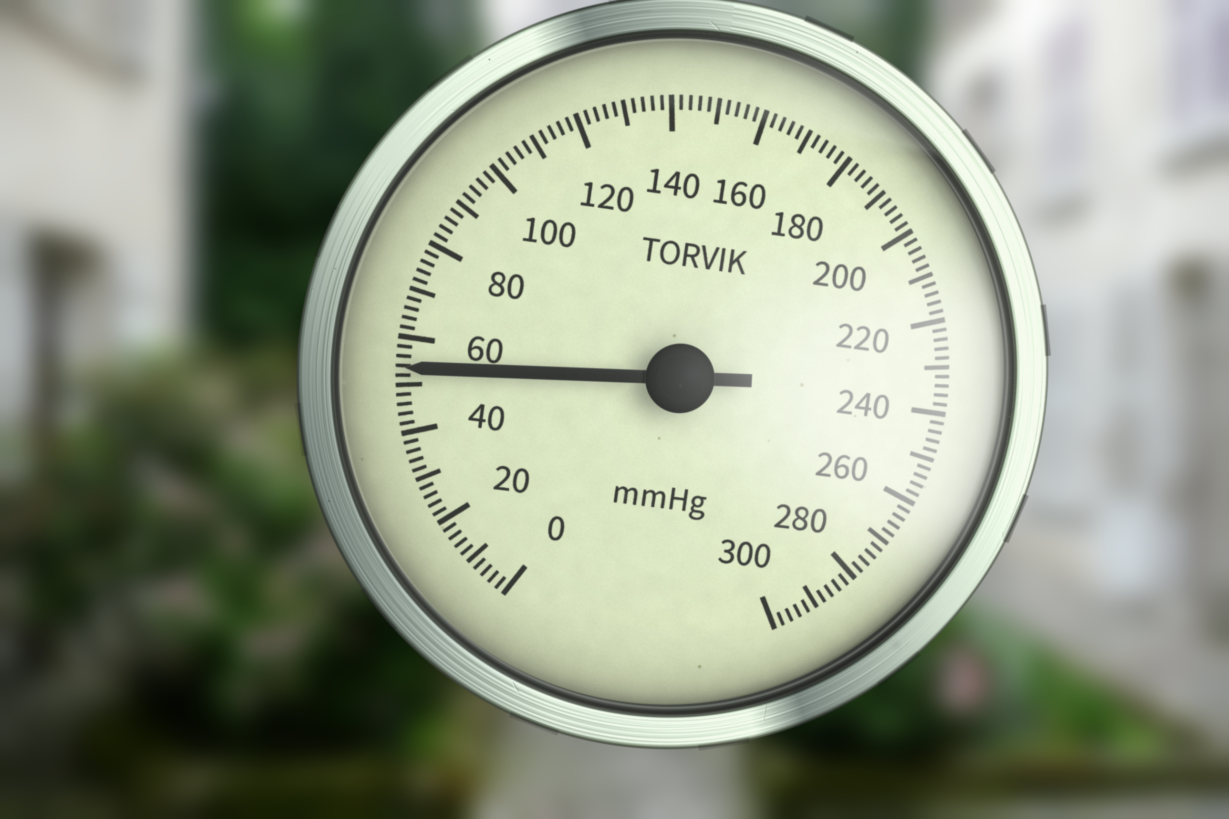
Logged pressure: 54; mmHg
